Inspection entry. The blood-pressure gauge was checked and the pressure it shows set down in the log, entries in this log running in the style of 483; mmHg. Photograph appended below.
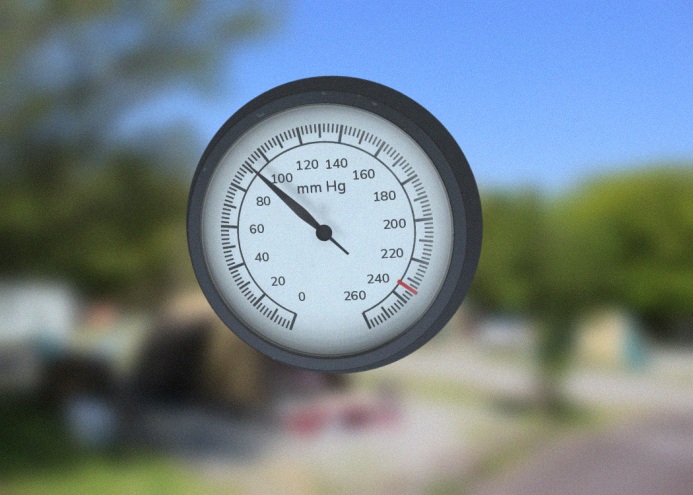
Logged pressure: 92; mmHg
